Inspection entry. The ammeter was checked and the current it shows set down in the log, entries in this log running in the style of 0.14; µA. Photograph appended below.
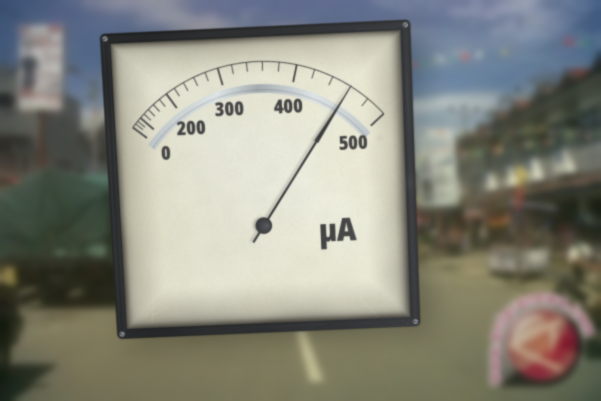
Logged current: 460; µA
